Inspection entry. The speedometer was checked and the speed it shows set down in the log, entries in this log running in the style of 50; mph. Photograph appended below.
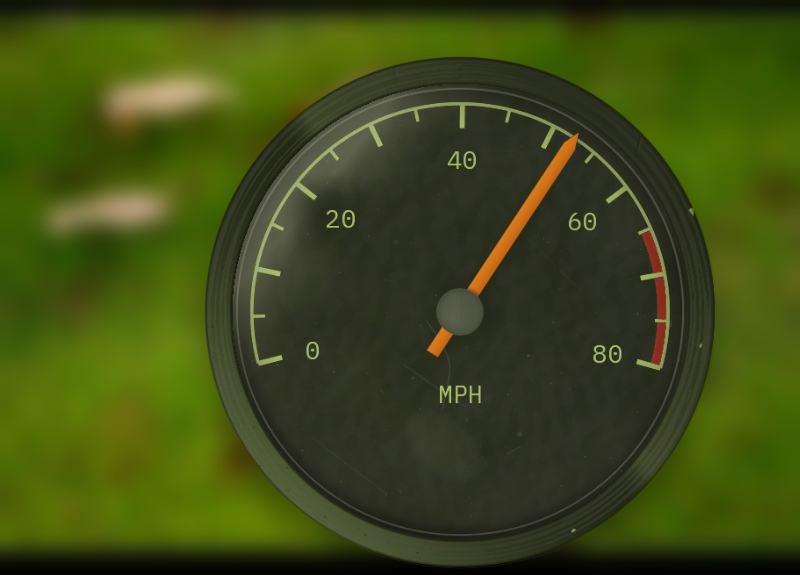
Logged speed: 52.5; mph
